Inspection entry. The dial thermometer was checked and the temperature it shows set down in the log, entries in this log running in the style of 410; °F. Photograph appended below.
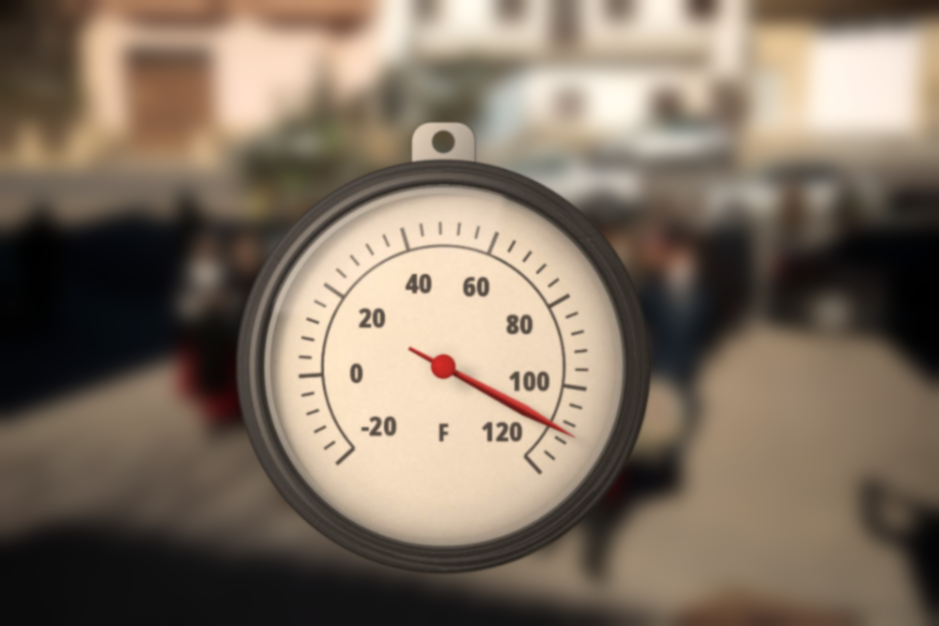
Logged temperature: 110; °F
